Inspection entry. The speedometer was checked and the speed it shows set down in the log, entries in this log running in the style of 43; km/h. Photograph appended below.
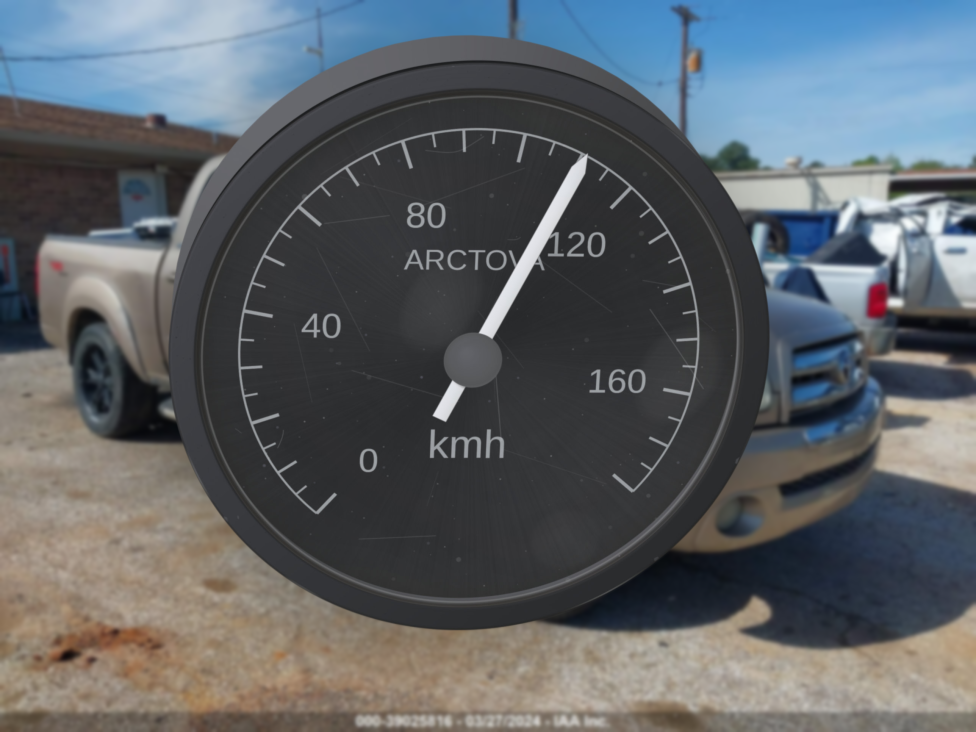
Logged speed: 110; km/h
